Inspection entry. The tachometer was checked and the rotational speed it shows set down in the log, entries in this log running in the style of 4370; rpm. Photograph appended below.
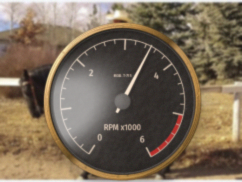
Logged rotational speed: 3500; rpm
